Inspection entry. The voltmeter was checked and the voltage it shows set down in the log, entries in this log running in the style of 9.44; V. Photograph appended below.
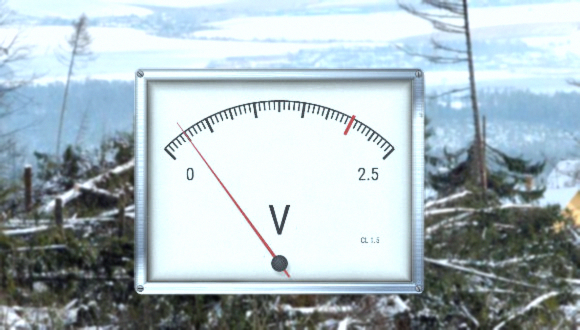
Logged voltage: 0.25; V
